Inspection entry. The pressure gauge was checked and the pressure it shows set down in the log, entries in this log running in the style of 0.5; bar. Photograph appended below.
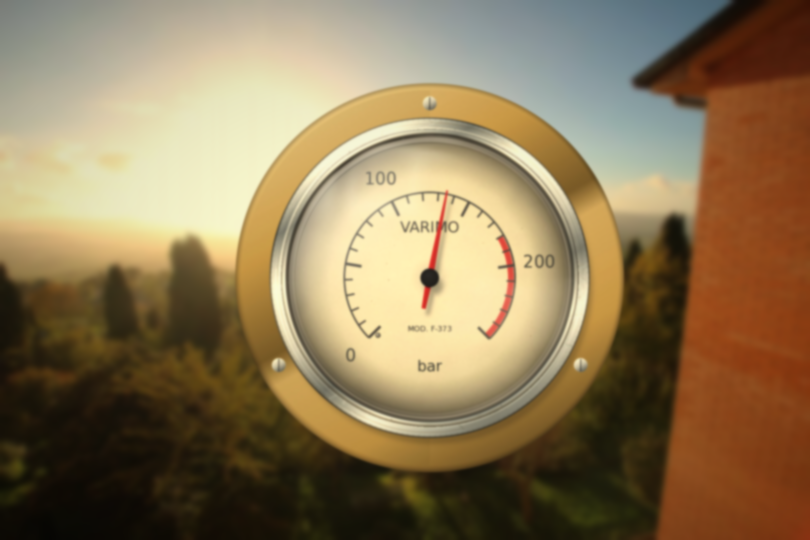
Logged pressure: 135; bar
